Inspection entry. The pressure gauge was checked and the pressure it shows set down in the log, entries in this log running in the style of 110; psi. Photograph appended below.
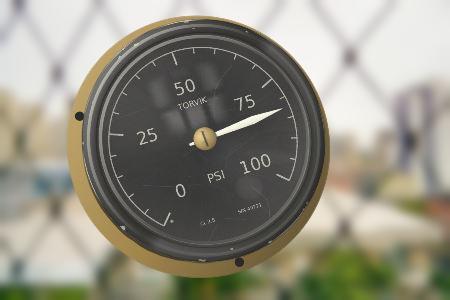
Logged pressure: 82.5; psi
